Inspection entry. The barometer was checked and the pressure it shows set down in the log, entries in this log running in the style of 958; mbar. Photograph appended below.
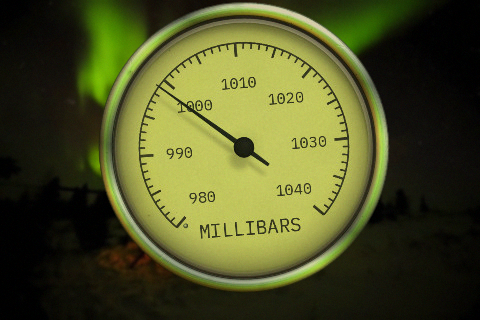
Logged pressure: 999; mbar
